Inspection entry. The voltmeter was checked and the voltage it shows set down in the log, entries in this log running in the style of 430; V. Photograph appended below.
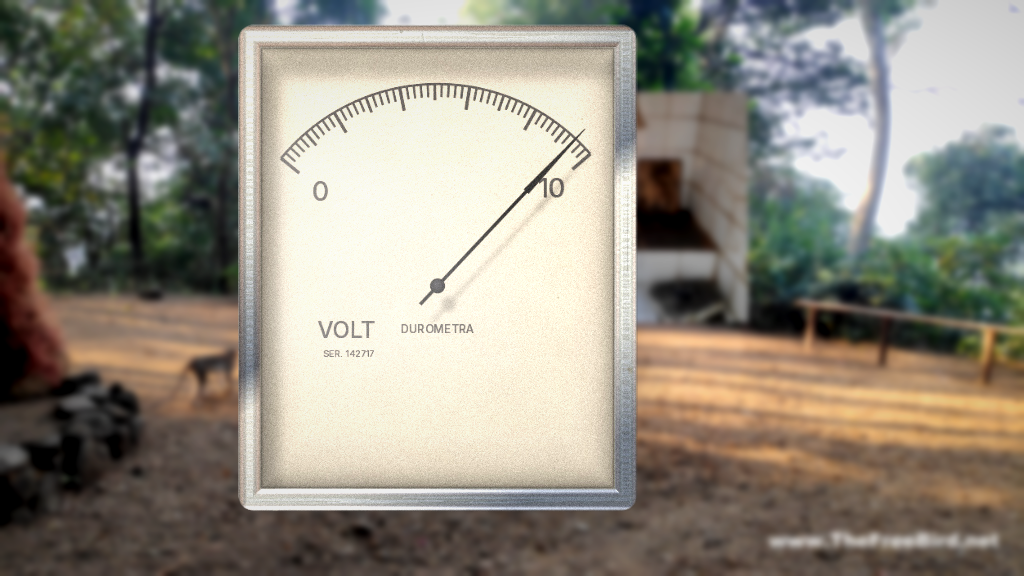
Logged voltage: 9.4; V
